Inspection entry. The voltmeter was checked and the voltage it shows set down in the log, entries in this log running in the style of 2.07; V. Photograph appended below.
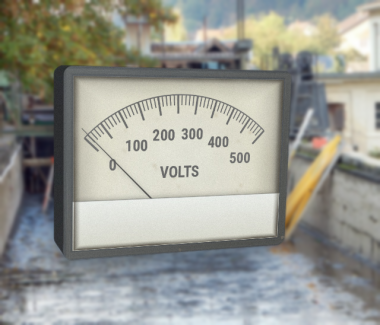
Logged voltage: 10; V
